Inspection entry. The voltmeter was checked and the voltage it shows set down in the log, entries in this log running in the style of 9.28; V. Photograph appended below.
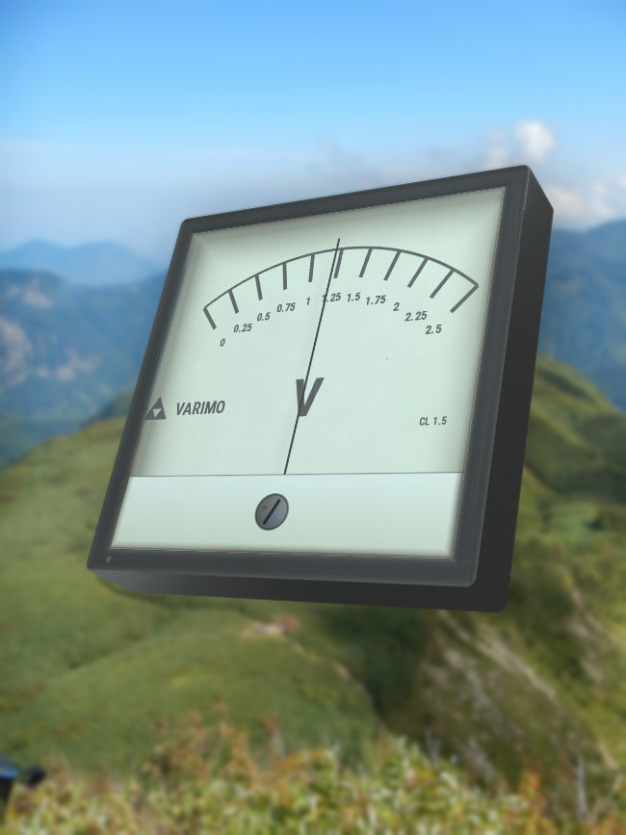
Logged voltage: 1.25; V
